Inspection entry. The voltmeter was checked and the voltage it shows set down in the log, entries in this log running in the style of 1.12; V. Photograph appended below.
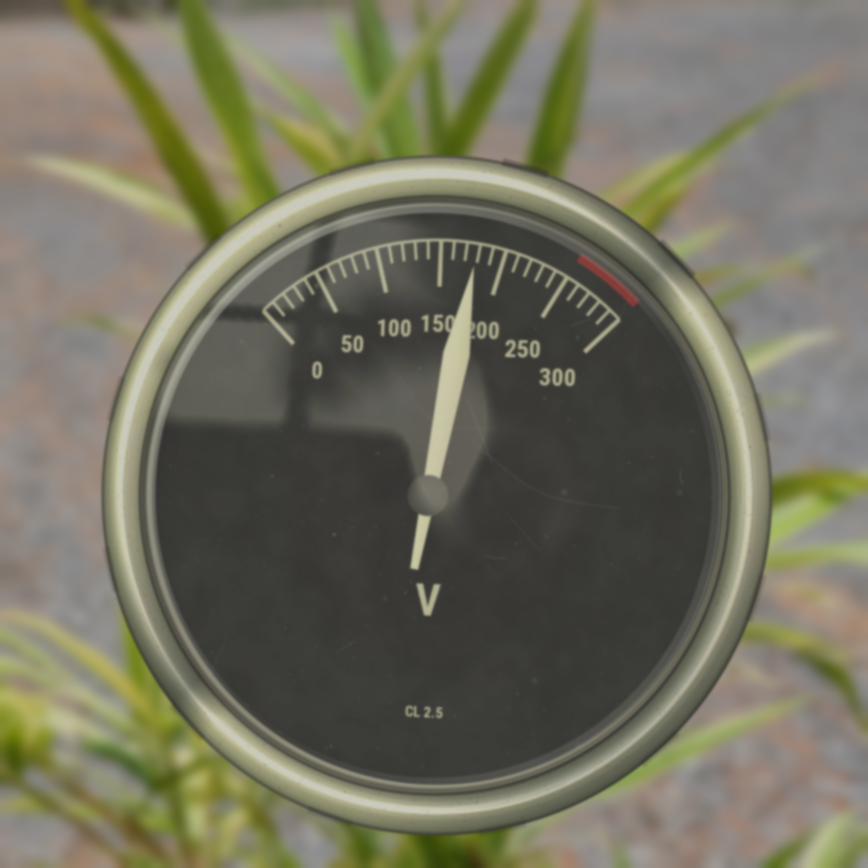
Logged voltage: 180; V
